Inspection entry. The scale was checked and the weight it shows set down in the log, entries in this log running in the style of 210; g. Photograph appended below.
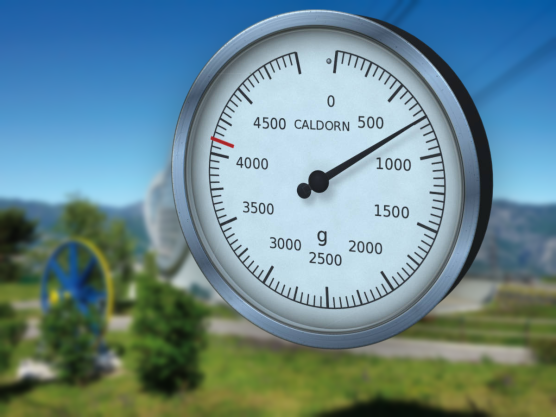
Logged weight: 750; g
